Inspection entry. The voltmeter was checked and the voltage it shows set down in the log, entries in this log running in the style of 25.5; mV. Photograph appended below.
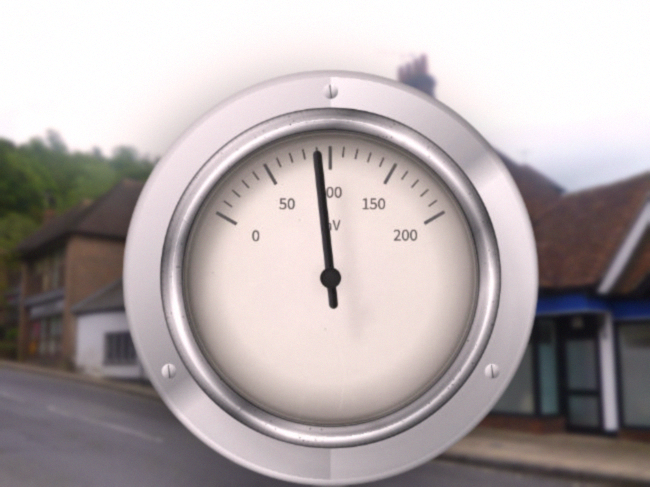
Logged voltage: 90; mV
